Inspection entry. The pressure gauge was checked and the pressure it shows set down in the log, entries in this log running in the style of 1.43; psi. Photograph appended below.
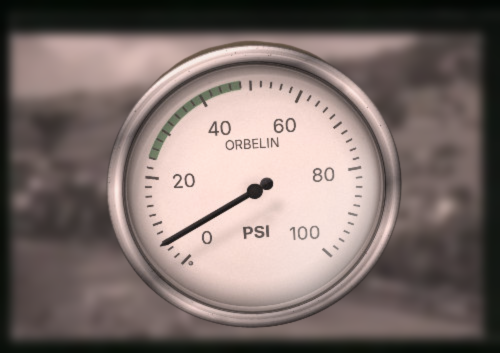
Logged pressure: 6; psi
